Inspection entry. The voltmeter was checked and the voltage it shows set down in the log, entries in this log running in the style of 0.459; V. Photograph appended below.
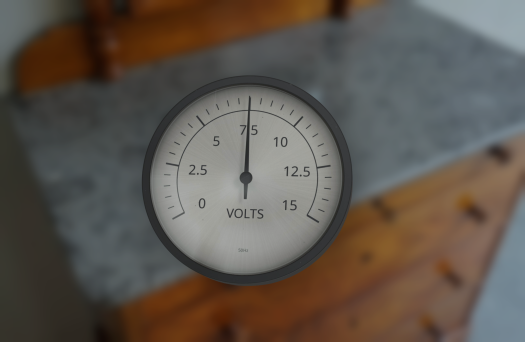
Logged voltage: 7.5; V
